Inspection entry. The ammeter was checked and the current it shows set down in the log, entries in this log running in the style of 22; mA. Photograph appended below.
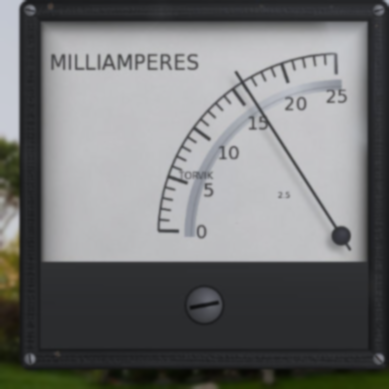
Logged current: 16; mA
